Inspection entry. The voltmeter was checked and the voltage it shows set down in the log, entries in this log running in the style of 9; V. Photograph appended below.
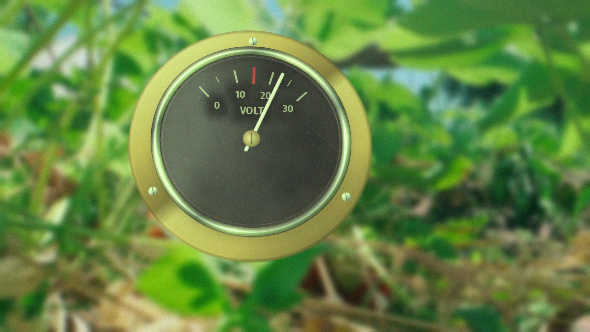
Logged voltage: 22.5; V
